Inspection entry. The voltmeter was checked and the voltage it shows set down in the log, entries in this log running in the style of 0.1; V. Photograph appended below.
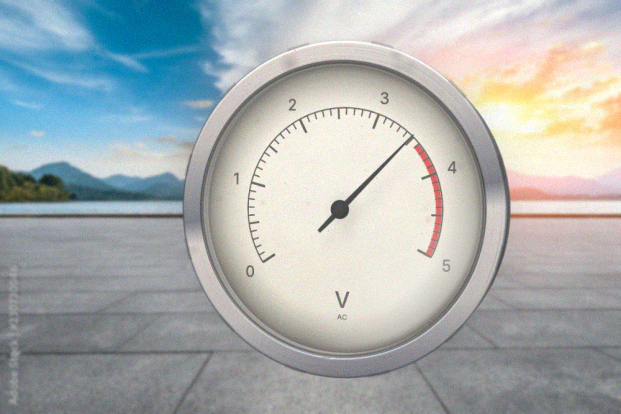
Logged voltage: 3.5; V
